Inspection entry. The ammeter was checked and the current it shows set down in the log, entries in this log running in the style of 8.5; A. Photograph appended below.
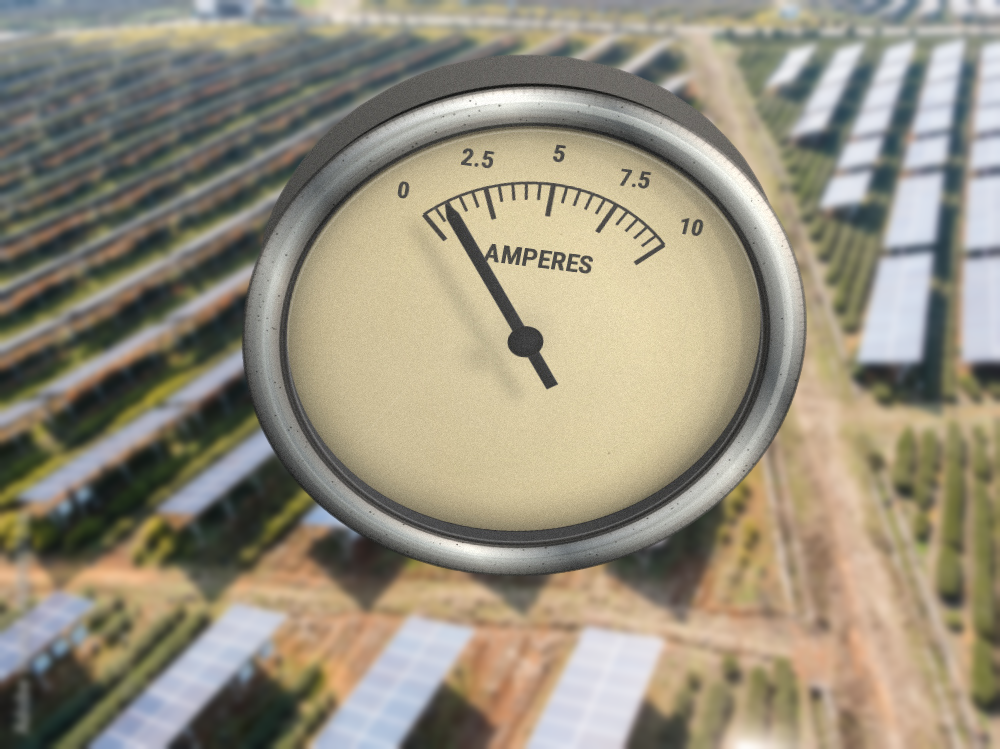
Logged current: 1; A
